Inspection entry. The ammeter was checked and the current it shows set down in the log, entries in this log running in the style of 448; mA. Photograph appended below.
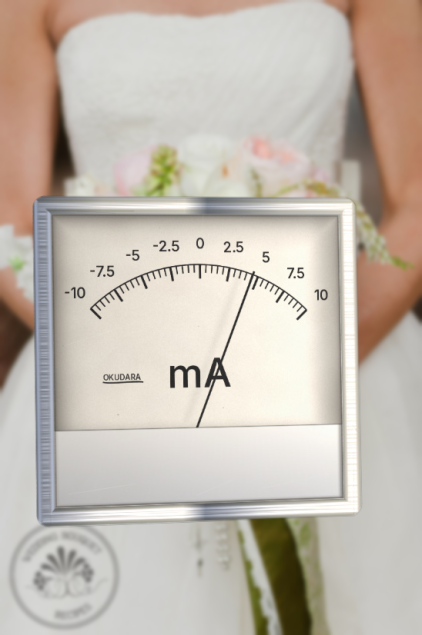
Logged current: 4.5; mA
